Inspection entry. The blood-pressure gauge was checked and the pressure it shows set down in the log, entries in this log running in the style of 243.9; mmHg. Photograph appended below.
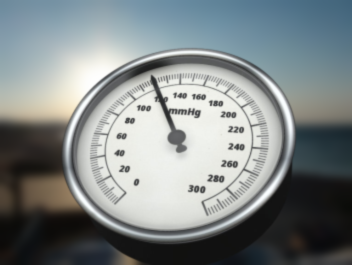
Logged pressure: 120; mmHg
